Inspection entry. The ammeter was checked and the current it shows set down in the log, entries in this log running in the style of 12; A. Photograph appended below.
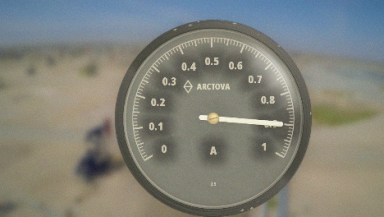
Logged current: 0.9; A
